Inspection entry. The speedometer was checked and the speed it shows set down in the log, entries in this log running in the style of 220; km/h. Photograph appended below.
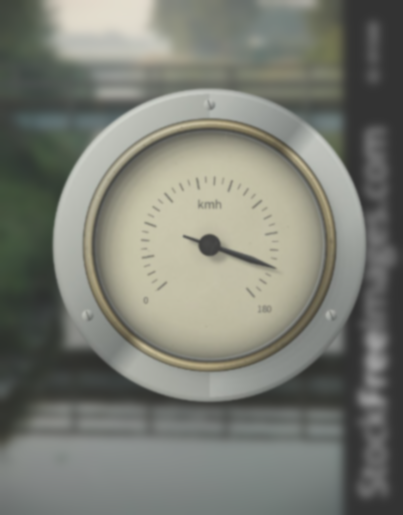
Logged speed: 160; km/h
